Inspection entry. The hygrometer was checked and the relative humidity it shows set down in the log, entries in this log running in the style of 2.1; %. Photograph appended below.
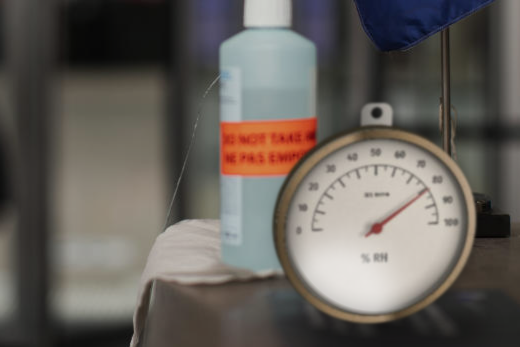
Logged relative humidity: 80; %
